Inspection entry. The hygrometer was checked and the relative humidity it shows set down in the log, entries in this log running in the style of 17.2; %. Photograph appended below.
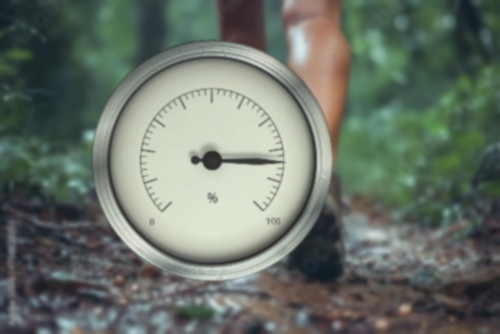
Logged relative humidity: 84; %
